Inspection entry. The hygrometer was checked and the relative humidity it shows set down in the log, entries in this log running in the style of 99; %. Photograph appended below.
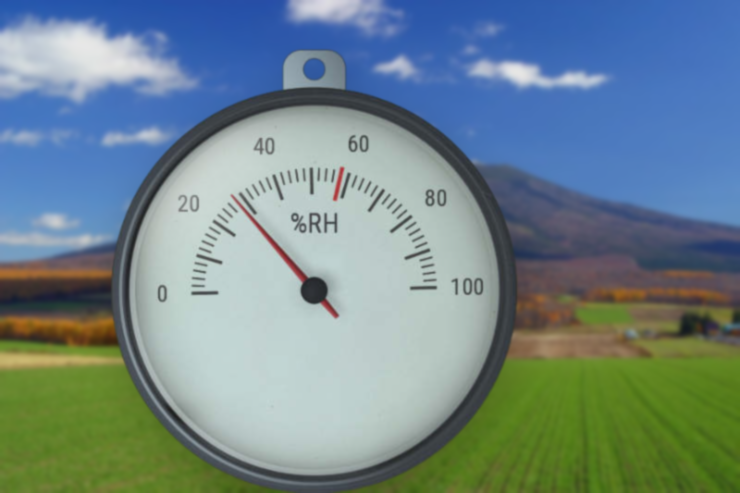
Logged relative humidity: 28; %
